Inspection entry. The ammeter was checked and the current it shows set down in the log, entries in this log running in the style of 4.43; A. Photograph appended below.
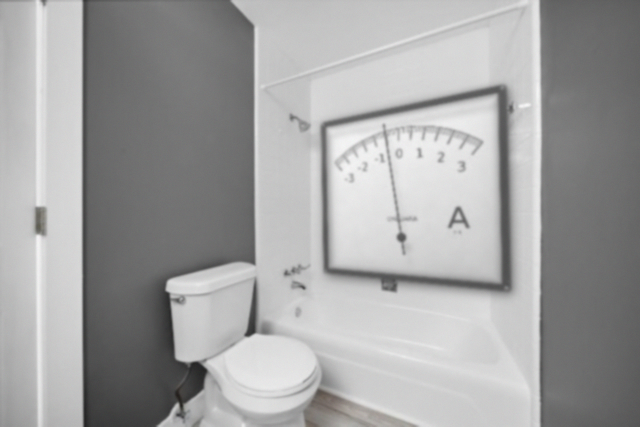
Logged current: -0.5; A
